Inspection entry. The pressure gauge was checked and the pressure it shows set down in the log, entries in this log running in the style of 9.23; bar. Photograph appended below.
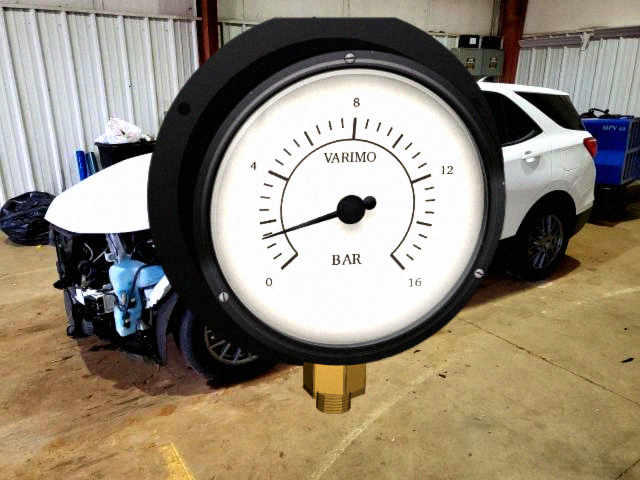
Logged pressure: 1.5; bar
